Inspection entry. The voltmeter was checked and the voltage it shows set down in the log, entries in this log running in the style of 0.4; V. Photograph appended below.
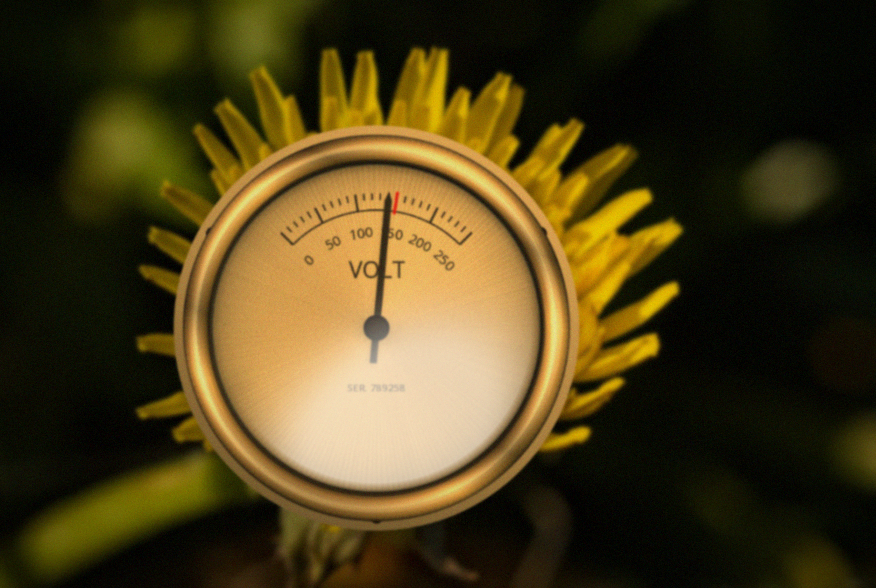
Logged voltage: 140; V
